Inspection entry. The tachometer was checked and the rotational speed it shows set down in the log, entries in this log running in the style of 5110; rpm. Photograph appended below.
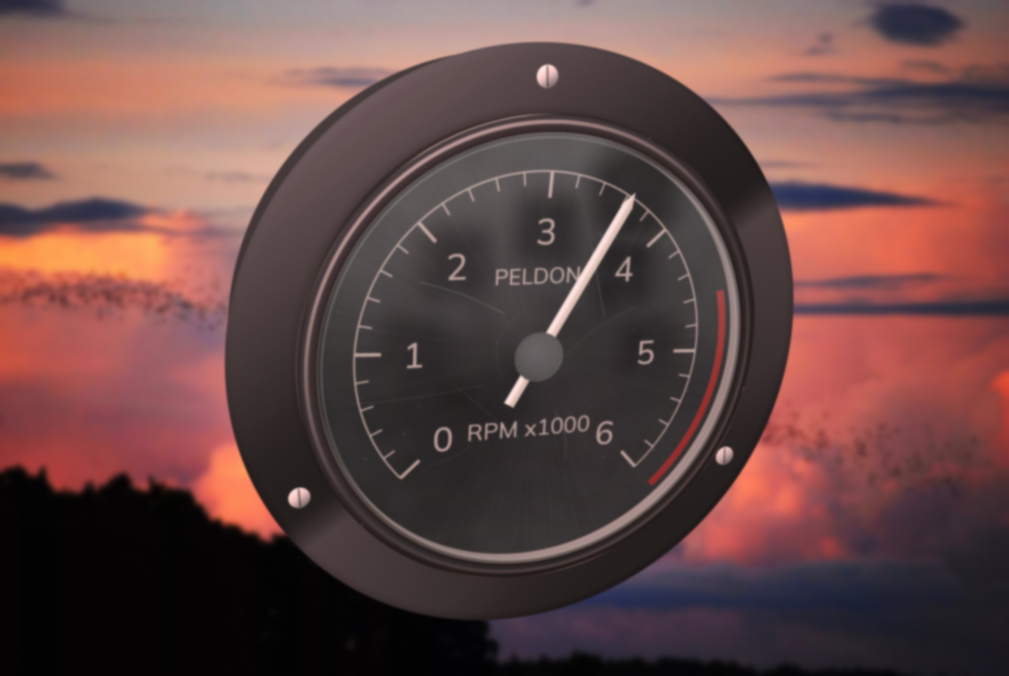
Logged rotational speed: 3600; rpm
